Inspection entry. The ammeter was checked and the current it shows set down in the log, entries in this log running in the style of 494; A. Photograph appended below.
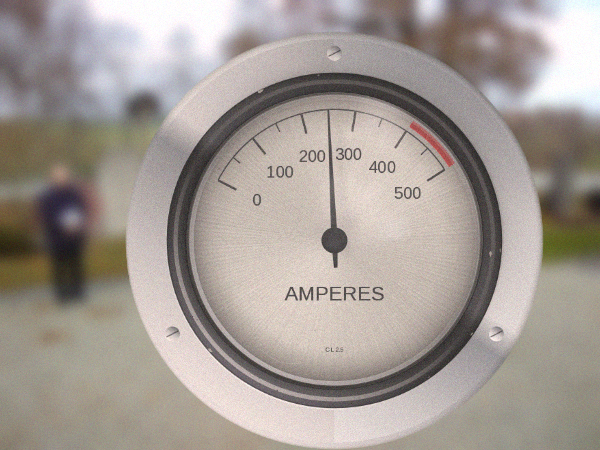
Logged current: 250; A
